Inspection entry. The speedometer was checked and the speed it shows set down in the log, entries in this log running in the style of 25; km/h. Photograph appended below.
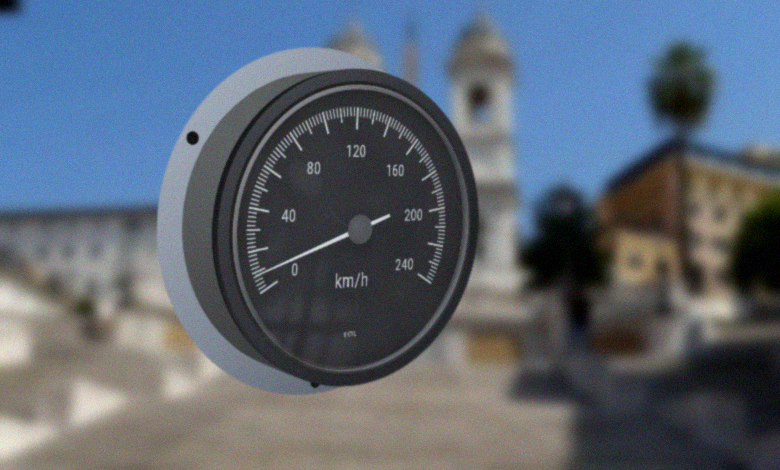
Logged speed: 10; km/h
